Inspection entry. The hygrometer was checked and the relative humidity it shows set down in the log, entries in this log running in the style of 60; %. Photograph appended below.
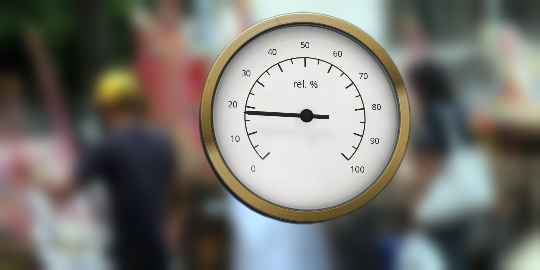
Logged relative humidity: 17.5; %
